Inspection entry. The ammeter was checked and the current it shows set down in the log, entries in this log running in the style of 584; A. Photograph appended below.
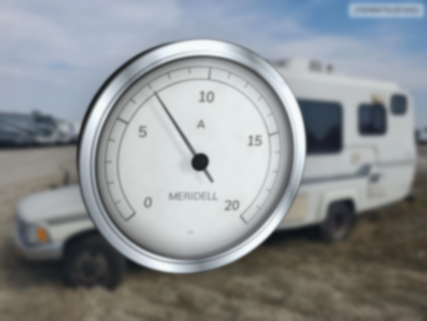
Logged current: 7; A
